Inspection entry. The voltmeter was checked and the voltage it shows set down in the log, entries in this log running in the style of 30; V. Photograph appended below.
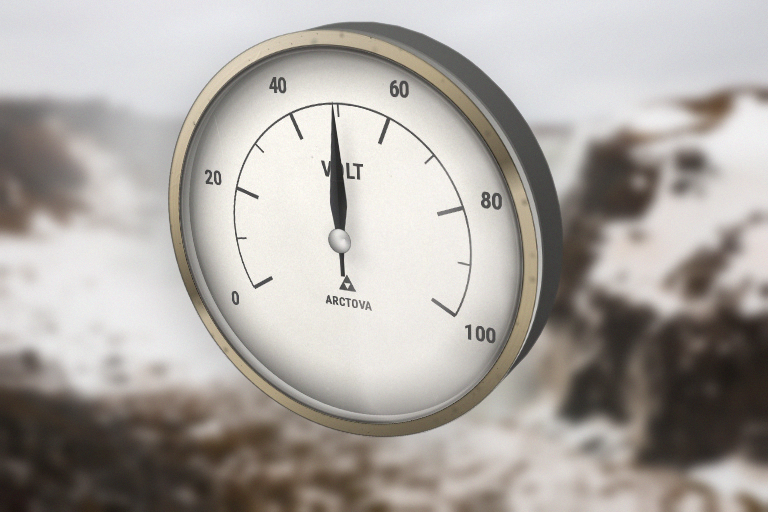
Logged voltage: 50; V
